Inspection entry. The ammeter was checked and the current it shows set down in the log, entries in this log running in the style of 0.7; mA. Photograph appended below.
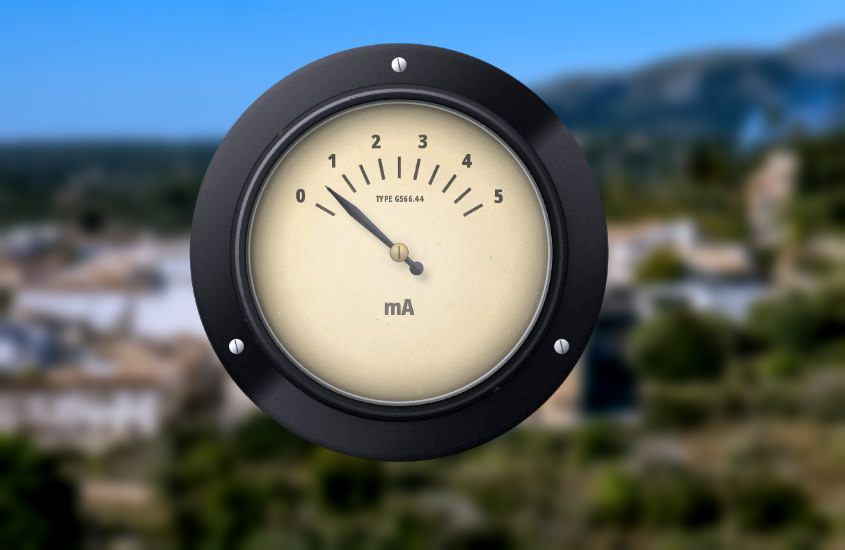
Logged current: 0.5; mA
